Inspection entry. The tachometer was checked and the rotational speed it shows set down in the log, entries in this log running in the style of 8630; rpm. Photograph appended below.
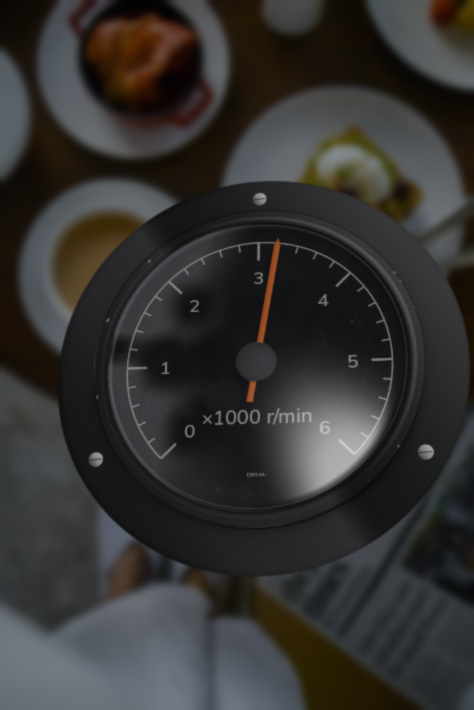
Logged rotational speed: 3200; rpm
